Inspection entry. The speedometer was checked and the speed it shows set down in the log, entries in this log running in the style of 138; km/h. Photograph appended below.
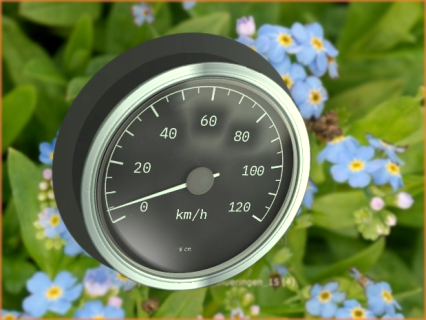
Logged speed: 5; km/h
